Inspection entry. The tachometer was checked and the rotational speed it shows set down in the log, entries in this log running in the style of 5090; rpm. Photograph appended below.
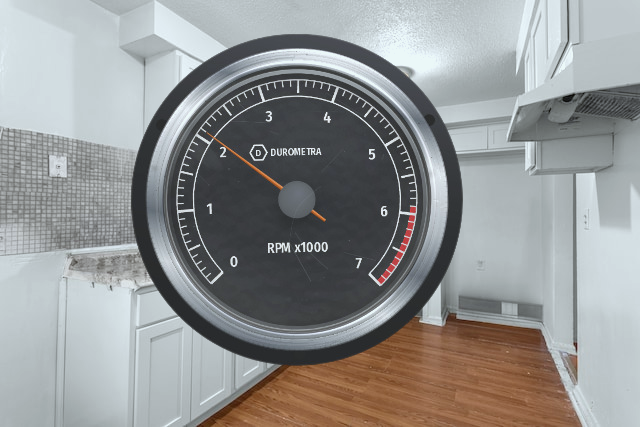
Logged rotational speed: 2100; rpm
